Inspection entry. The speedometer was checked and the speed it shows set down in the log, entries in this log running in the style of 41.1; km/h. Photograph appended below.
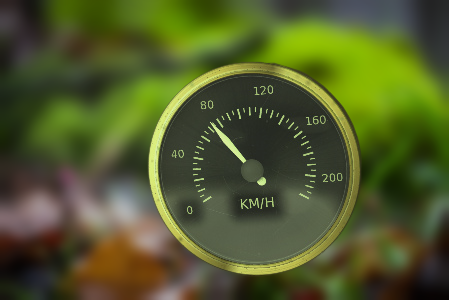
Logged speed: 75; km/h
